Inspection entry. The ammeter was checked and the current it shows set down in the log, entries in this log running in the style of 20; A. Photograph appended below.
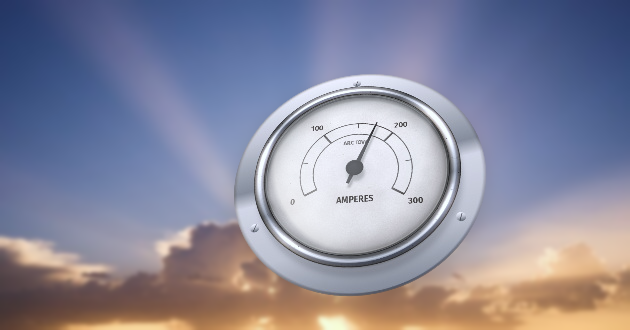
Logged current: 175; A
